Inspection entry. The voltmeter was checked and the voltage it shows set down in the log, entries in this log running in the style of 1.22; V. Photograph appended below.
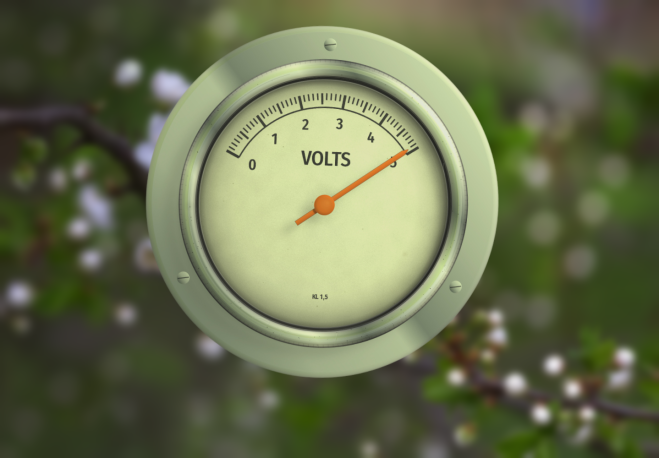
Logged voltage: 4.9; V
